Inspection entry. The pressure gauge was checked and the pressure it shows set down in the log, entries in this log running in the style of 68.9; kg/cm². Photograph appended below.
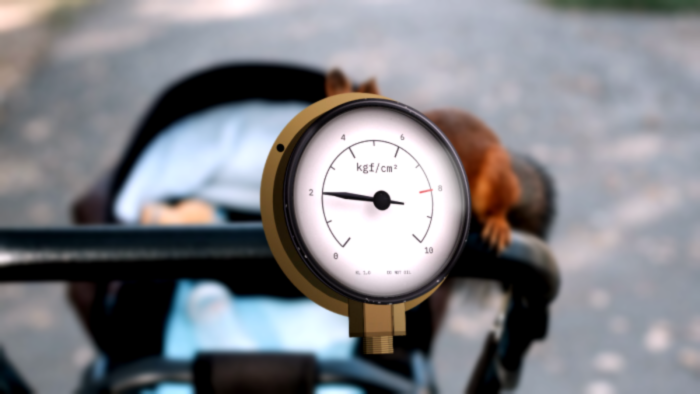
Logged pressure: 2; kg/cm²
